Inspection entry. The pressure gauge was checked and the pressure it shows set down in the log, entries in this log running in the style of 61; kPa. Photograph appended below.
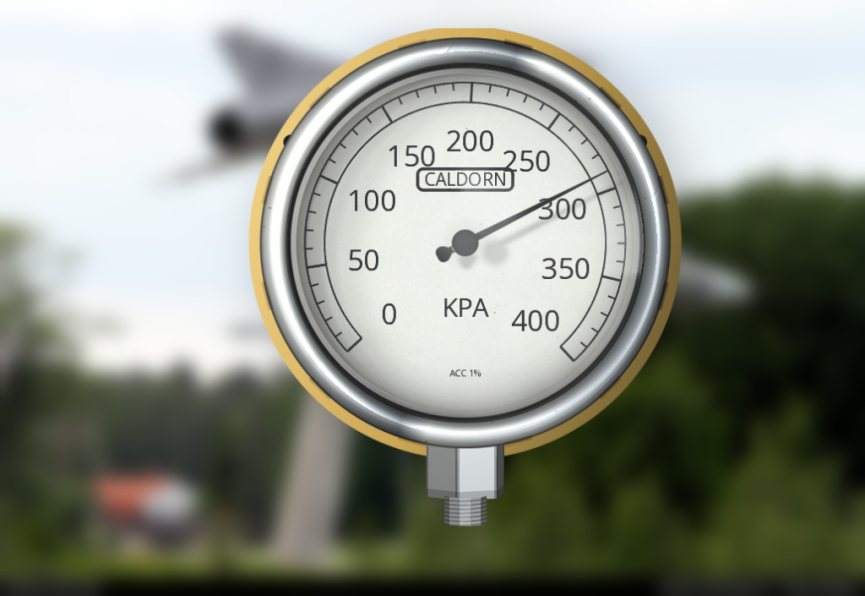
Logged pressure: 290; kPa
